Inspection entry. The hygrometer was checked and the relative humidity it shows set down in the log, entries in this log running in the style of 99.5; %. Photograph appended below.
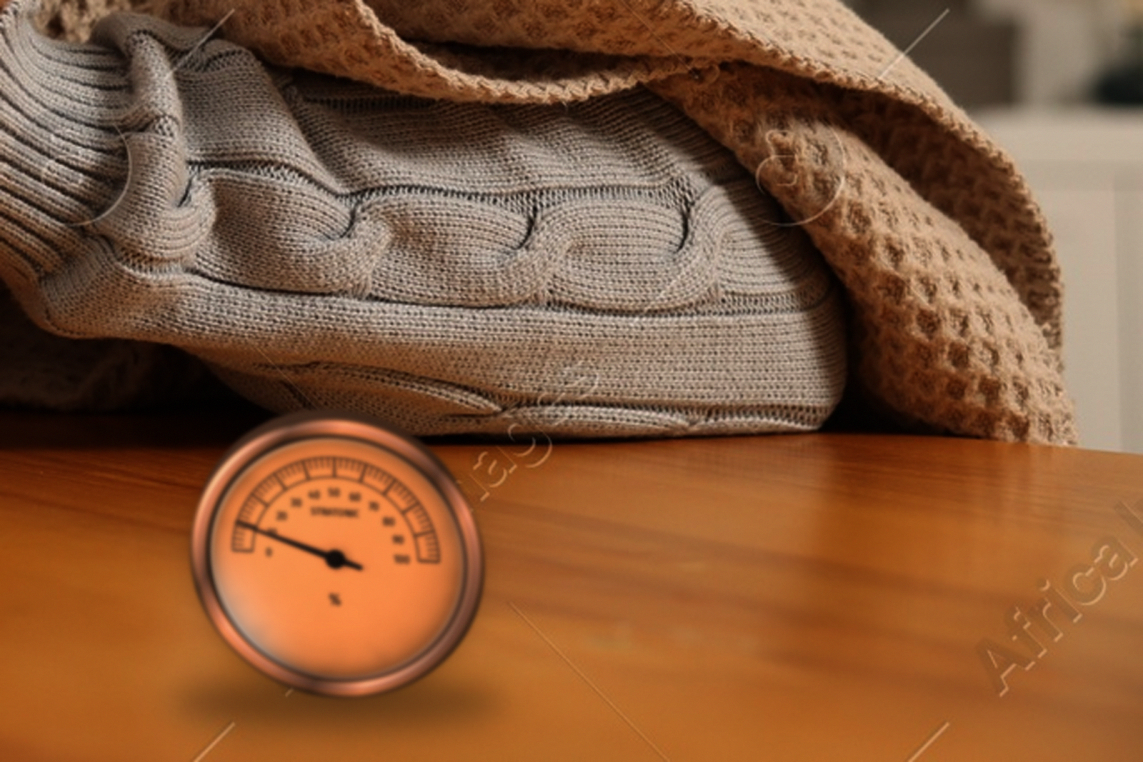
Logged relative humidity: 10; %
